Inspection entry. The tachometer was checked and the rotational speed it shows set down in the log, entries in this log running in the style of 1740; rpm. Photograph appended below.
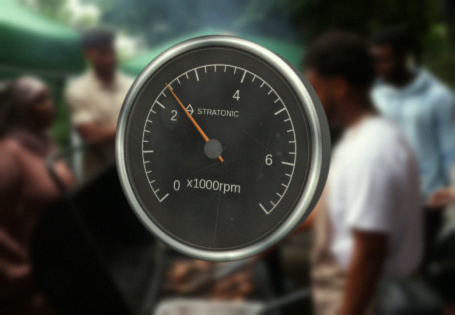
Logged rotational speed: 2400; rpm
